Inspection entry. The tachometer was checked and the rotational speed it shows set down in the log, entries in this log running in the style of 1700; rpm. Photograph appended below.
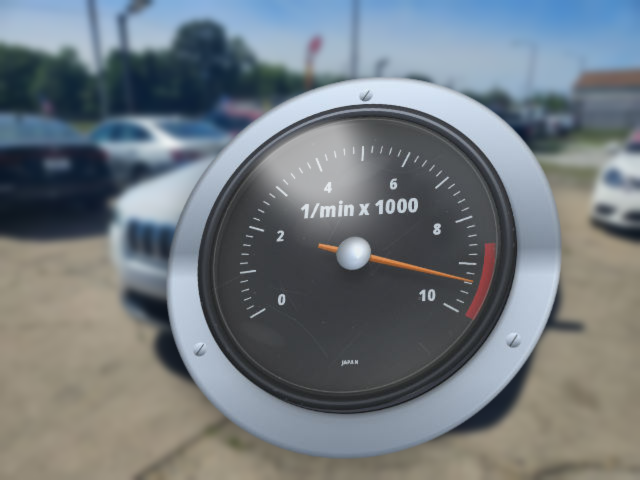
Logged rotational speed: 9400; rpm
